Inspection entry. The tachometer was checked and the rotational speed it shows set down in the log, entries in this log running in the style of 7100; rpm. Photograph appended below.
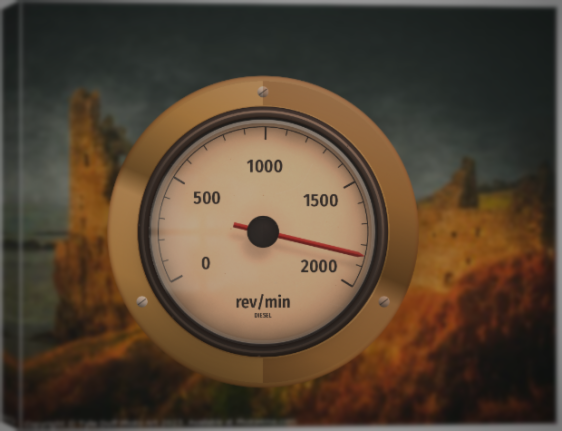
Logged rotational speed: 1850; rpm
